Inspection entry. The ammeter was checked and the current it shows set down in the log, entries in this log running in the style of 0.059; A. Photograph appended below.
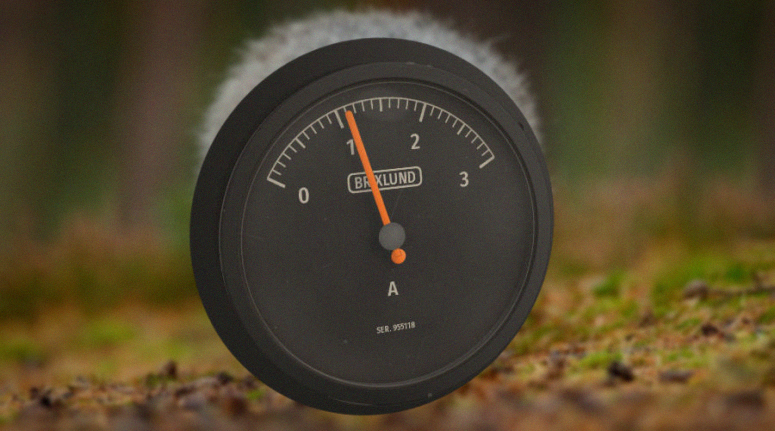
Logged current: 1.1; A
